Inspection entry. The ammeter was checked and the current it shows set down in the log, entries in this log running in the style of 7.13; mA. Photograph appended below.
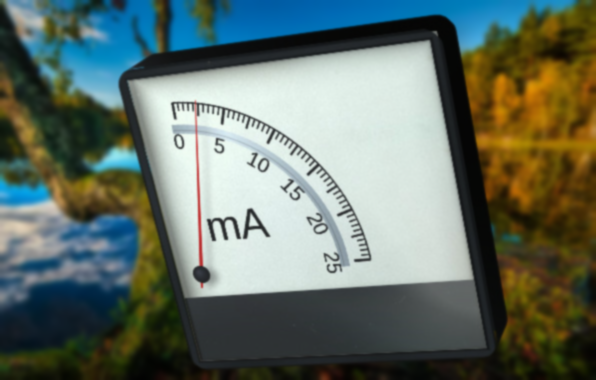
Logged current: 2.5; mA
